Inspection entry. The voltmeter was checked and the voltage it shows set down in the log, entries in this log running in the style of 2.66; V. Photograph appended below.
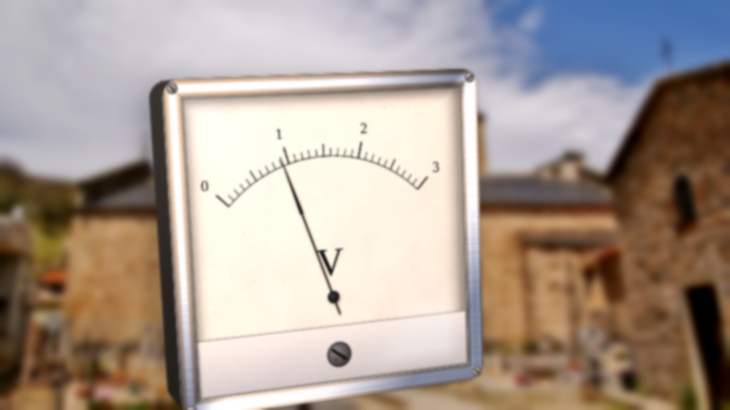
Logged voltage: 0.9; V
